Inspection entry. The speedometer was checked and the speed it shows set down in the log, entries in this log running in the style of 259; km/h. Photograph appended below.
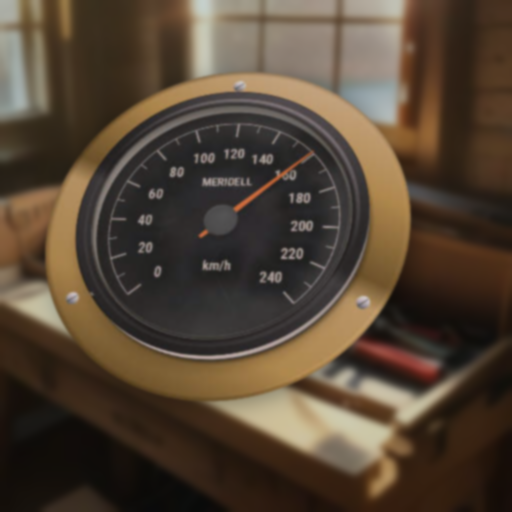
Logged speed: 160; km/h
